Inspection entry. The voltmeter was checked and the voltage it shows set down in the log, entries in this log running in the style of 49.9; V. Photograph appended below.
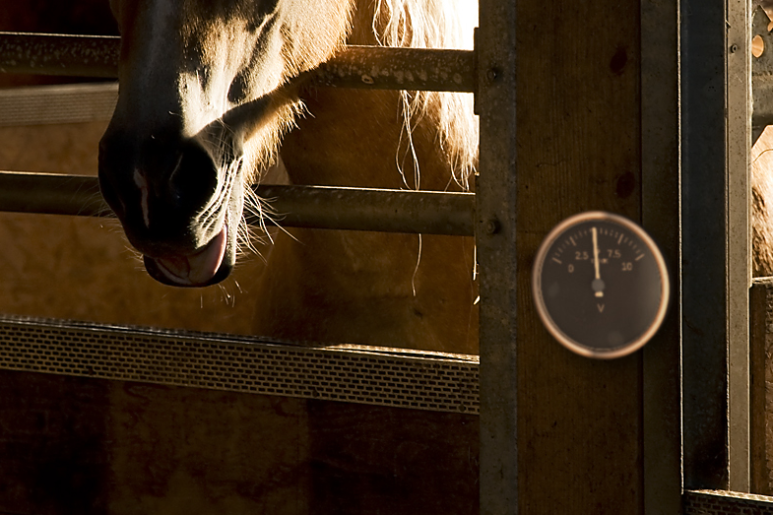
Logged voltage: 5; V
